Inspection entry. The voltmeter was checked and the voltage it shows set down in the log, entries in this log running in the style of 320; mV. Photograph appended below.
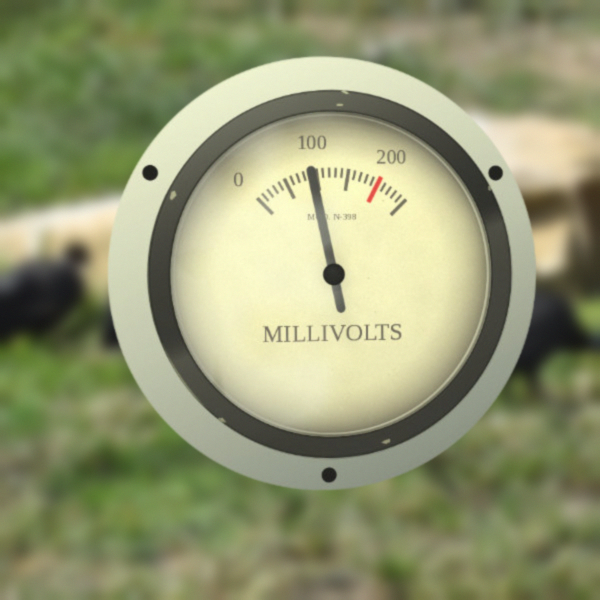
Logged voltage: 90; mV
